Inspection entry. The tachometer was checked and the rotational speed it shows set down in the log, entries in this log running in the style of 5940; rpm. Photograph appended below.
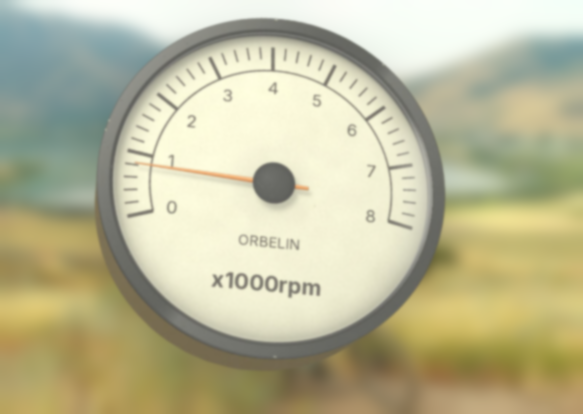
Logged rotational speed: 800; rpm
